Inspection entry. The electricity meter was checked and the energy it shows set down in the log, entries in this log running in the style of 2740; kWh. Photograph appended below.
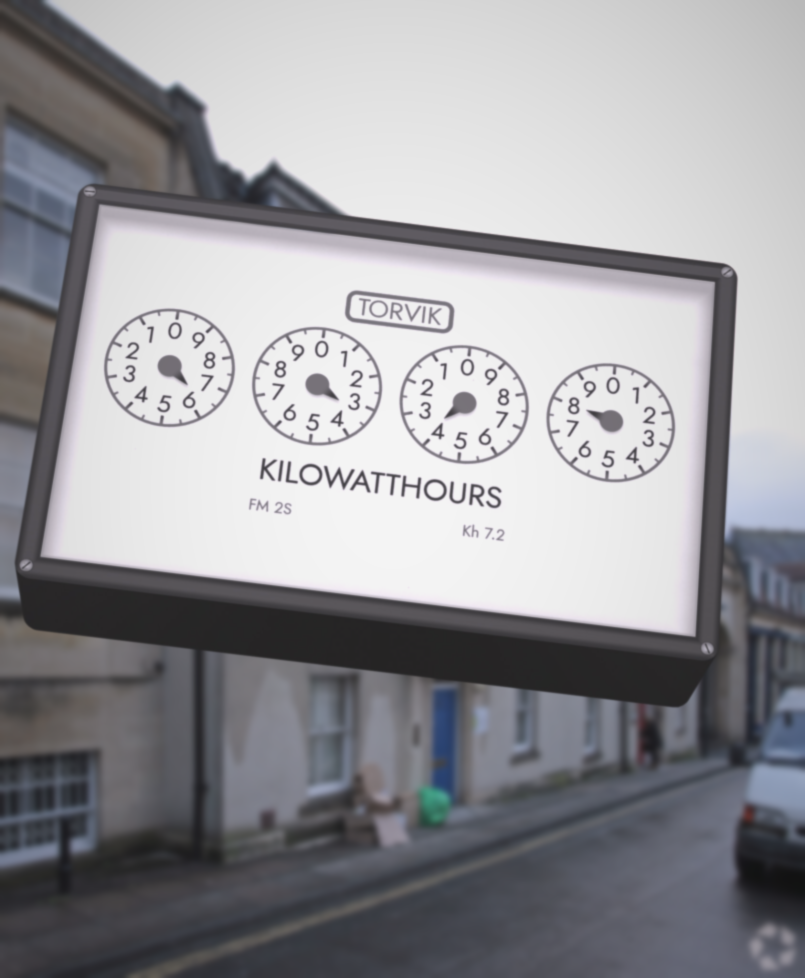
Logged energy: 6338; kWh
